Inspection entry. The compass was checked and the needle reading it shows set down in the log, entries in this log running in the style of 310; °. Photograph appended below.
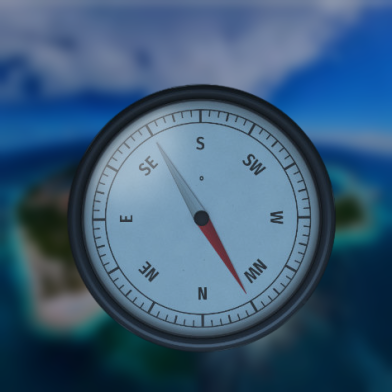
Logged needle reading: 330; °
